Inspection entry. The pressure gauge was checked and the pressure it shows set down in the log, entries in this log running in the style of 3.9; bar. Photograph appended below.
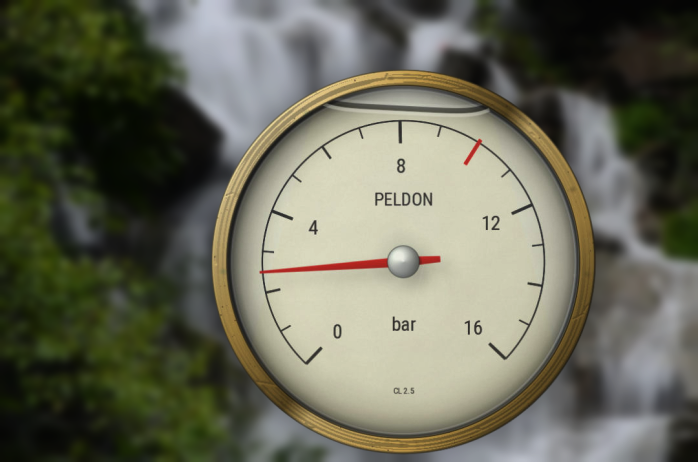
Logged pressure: 2.5; bar
